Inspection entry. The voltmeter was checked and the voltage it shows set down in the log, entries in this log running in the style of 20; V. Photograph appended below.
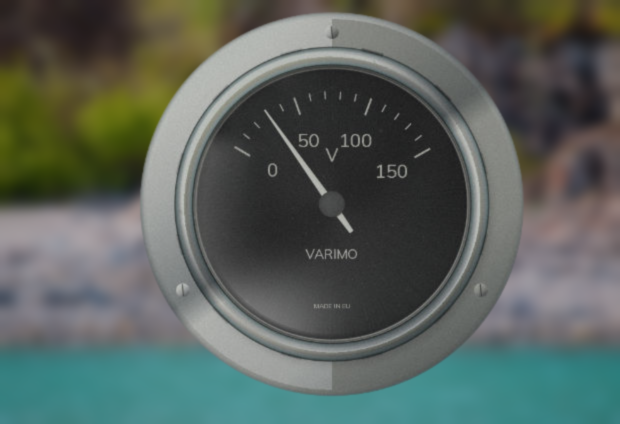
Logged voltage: 30; V
